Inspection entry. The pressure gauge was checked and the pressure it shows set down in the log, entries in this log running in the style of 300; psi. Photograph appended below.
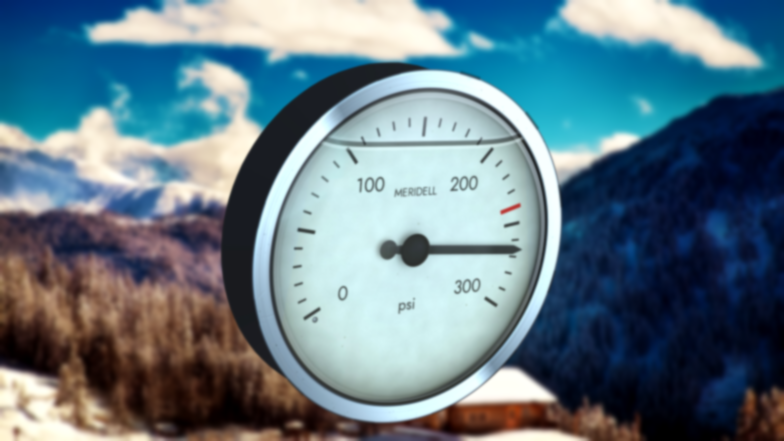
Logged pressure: 265; psi
